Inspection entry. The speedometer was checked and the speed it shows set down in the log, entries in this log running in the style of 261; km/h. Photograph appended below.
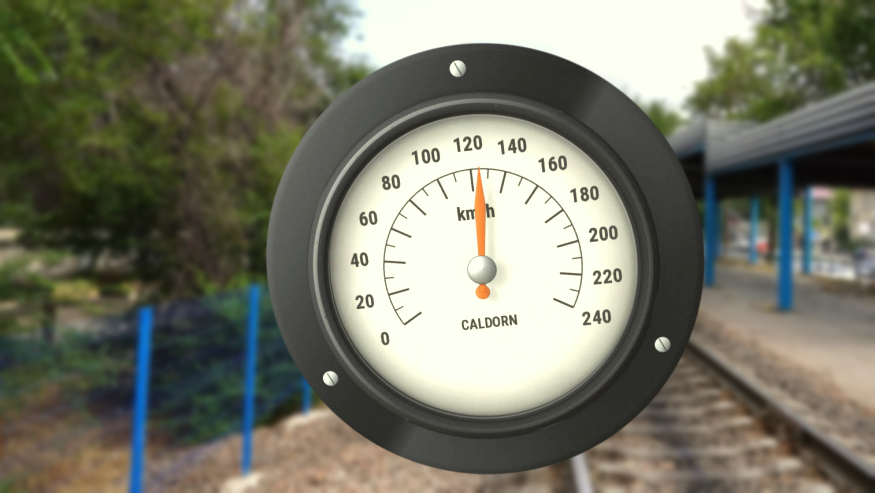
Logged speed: 125; km/h
